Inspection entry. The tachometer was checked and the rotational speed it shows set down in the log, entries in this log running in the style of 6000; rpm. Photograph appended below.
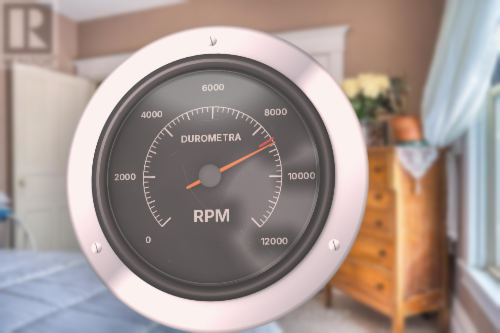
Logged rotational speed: 8800; rpm
